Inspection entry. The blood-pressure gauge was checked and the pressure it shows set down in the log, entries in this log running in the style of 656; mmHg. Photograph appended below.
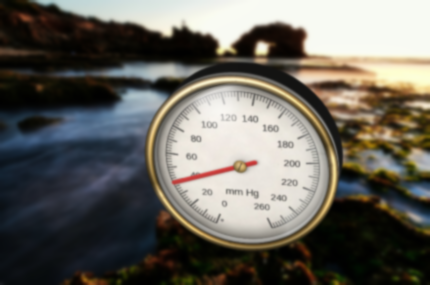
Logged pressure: 40; mmHg
